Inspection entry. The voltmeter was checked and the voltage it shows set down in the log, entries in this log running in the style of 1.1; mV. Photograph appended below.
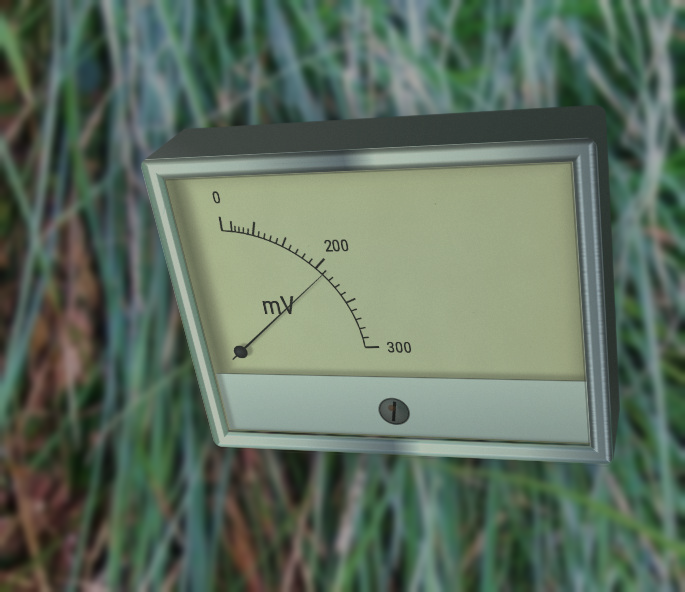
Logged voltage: 210; mV
